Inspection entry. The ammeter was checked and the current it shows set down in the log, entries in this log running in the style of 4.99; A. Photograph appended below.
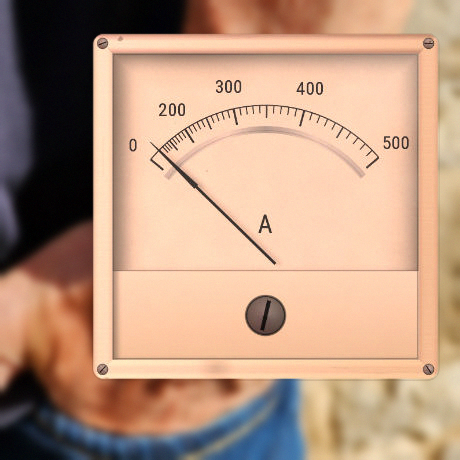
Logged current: 100; A
